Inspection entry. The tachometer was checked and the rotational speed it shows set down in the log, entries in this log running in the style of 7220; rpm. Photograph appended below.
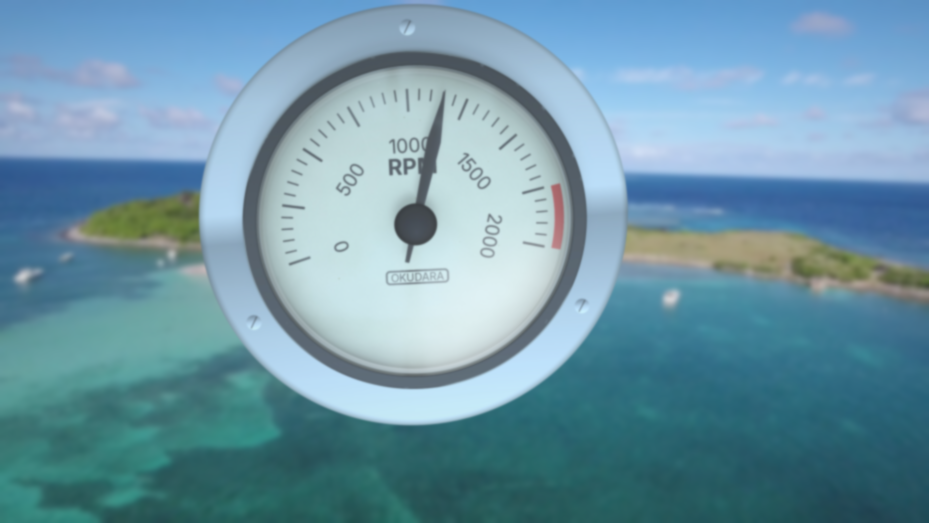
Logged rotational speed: 1150; rpm
